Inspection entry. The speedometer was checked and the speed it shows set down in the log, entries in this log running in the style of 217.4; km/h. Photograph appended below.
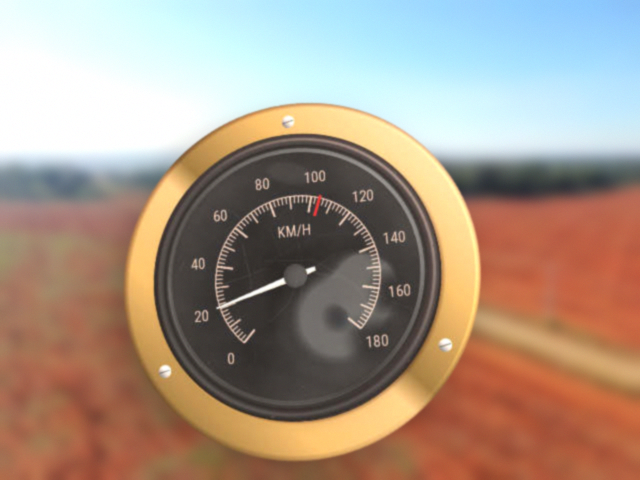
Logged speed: 20; km/h
